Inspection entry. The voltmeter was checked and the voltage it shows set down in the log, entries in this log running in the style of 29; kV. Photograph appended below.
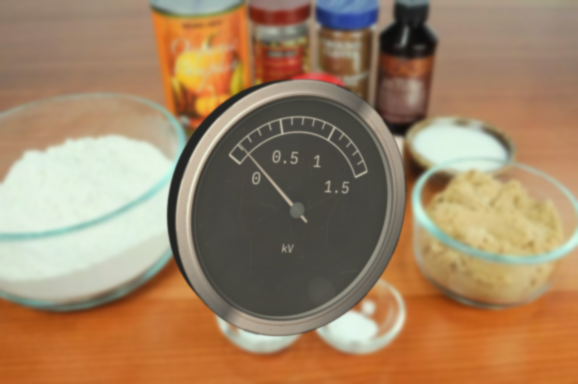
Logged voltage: 0.1; kV
